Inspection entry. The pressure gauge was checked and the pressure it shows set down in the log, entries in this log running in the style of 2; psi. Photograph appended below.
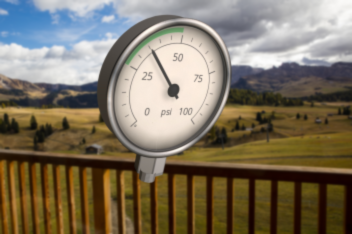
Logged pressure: 35; psi
